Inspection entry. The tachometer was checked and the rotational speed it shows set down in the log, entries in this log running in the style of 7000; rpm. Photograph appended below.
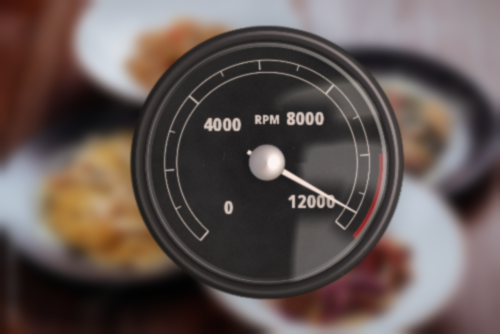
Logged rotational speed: 11500; rpm
